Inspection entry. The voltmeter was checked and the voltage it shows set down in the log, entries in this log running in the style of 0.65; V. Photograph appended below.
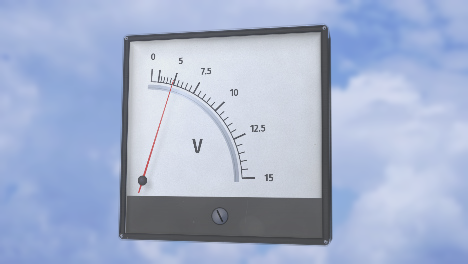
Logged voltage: 5; V
